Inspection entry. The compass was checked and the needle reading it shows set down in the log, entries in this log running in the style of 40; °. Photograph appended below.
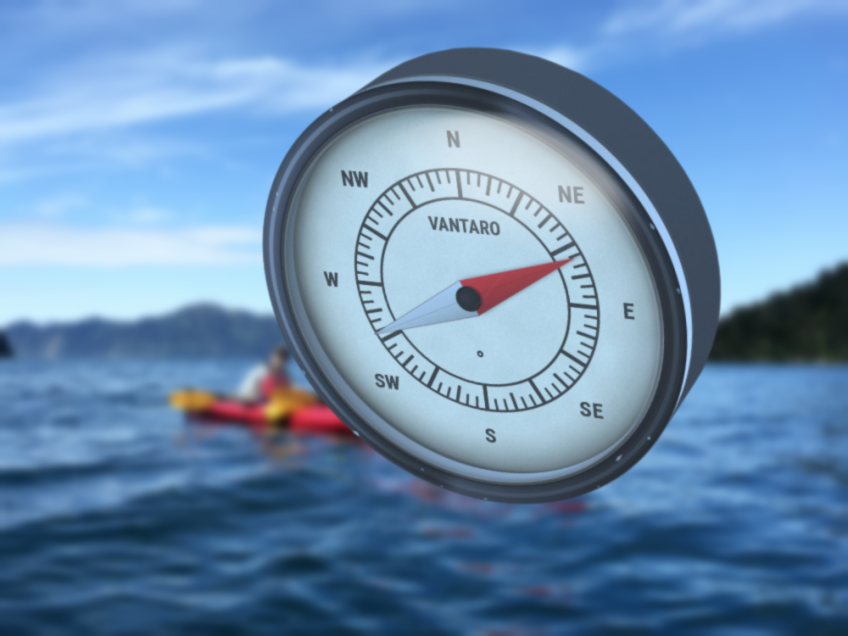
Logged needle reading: 65; °
